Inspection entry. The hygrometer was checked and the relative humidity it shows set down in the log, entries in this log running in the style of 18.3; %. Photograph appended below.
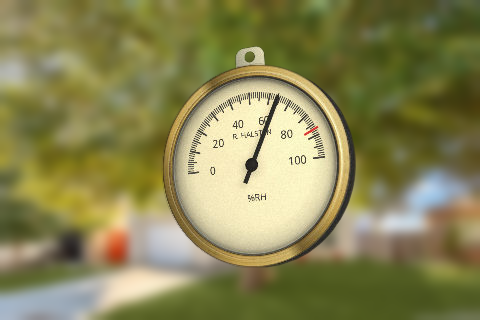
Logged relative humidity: 65; %
